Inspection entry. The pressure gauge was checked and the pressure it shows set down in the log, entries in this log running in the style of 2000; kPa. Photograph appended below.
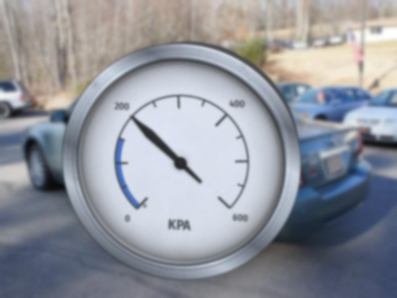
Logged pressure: 200; kPa
